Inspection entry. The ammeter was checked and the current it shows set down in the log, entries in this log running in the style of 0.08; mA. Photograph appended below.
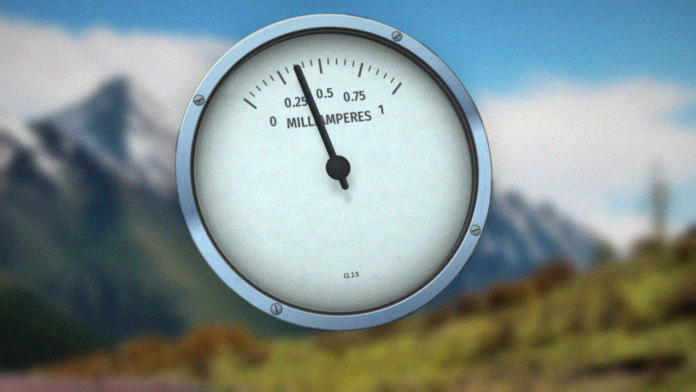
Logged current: 0.35; mA
